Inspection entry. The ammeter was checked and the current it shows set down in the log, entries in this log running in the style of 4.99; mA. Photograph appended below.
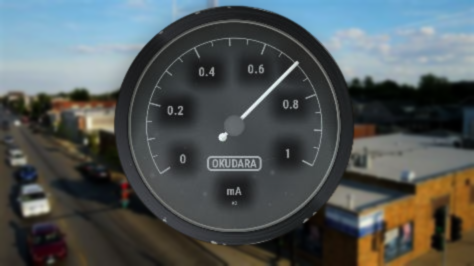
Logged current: 0.7; mA
